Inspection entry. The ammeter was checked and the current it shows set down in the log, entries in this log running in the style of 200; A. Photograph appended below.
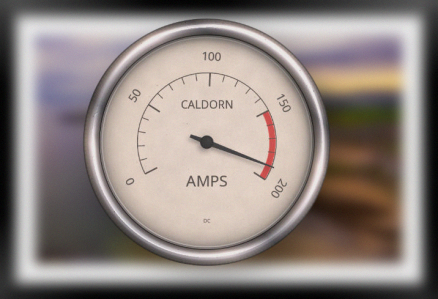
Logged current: 190; A
